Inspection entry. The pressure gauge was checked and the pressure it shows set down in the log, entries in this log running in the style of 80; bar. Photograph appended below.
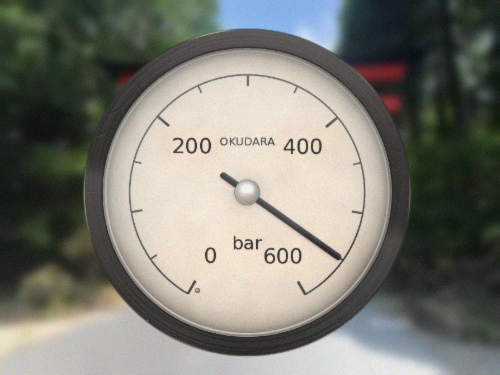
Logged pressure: 550; bar
